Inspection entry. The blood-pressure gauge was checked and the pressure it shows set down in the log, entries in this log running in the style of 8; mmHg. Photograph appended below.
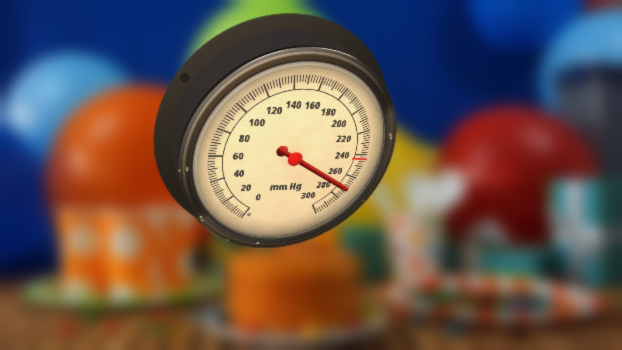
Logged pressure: 270; mmHg
